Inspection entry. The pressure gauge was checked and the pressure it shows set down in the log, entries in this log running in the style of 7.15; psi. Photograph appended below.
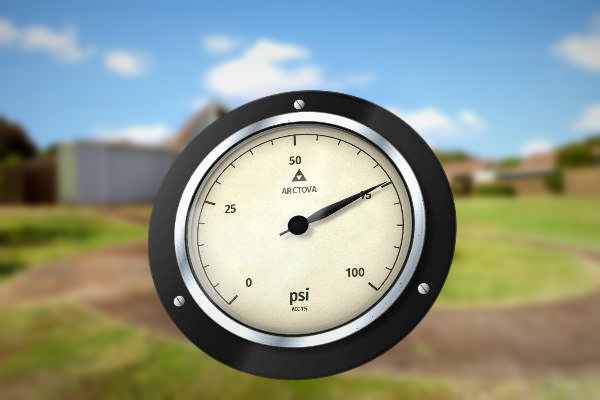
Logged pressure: 75; psi
